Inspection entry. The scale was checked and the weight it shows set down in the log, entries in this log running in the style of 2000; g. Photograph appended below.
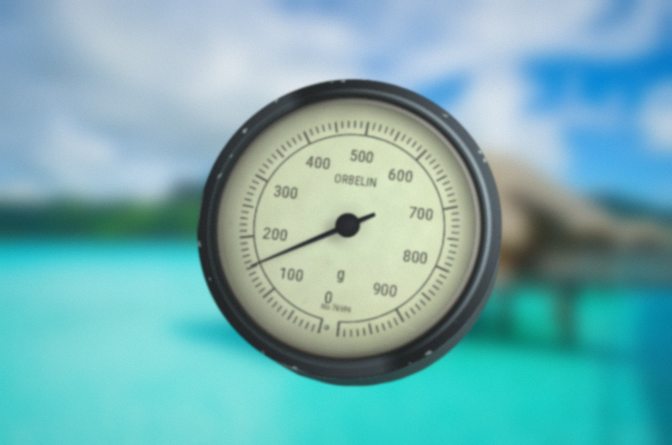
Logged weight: 150; g
